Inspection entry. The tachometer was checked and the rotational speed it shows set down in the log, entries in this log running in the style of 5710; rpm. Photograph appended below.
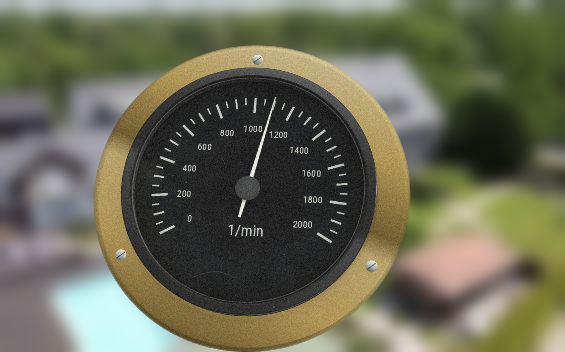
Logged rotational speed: 1100; rpm
